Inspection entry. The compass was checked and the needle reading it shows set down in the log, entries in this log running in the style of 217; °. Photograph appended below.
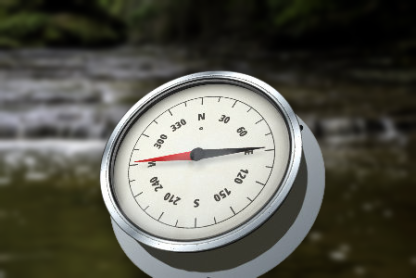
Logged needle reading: 270; °
